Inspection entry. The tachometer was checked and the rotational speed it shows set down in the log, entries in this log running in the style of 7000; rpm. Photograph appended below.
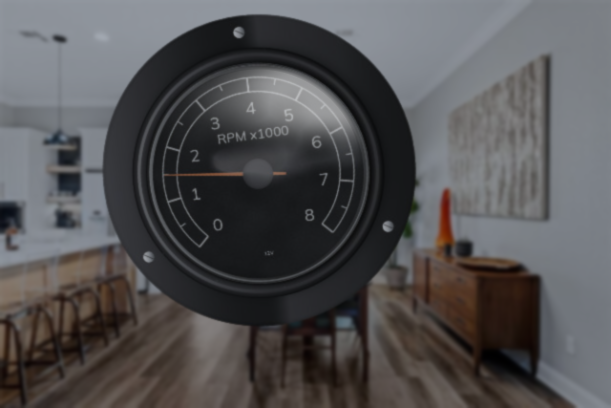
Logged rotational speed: 1500; rpm
